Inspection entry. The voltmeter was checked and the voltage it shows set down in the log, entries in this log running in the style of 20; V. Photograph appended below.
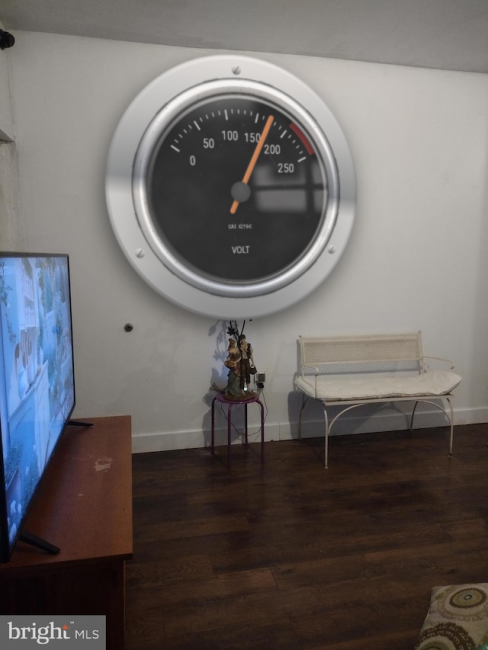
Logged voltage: 170; V
